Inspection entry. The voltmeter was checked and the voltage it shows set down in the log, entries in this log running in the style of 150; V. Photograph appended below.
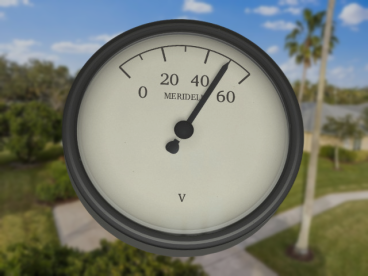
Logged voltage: 50; V
